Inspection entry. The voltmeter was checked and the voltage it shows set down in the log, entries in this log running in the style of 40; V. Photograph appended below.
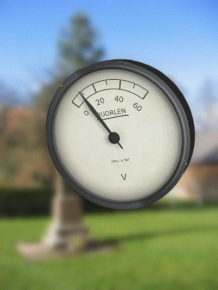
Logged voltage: 10; V
